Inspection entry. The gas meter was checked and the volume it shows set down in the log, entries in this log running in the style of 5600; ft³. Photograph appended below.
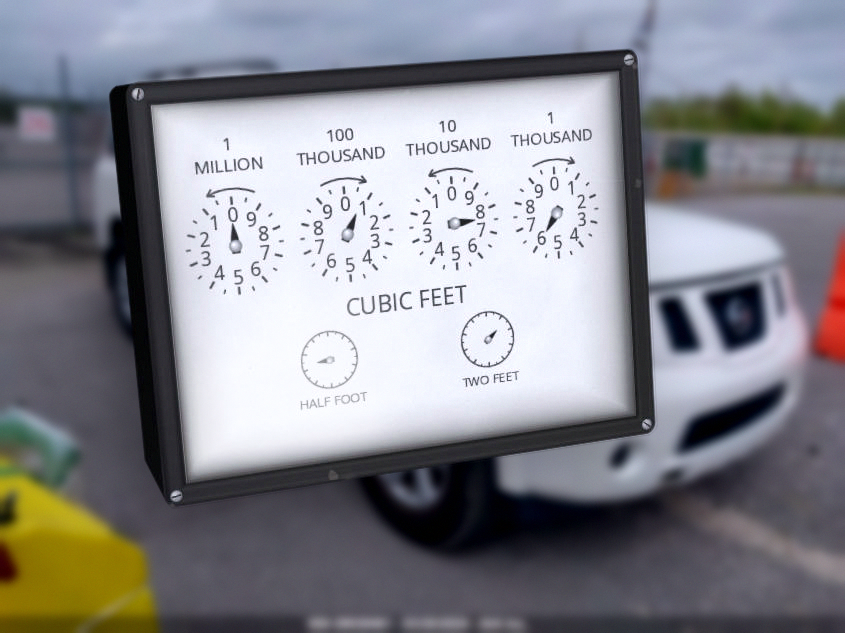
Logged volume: 7600; ft³
